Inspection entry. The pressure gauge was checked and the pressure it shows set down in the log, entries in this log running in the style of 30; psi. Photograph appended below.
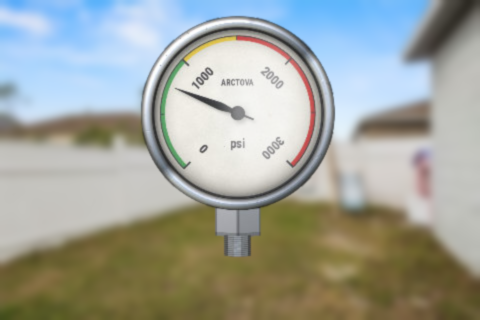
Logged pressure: 750; psi
